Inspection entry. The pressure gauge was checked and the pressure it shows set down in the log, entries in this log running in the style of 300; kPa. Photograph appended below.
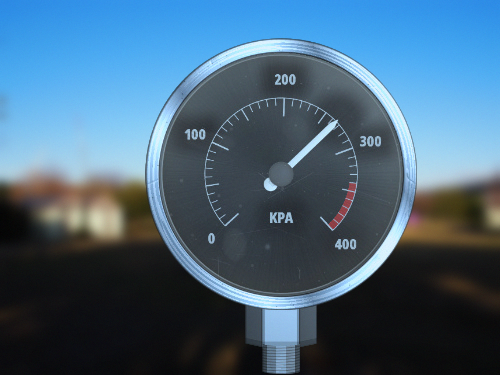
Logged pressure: 265; kPa
